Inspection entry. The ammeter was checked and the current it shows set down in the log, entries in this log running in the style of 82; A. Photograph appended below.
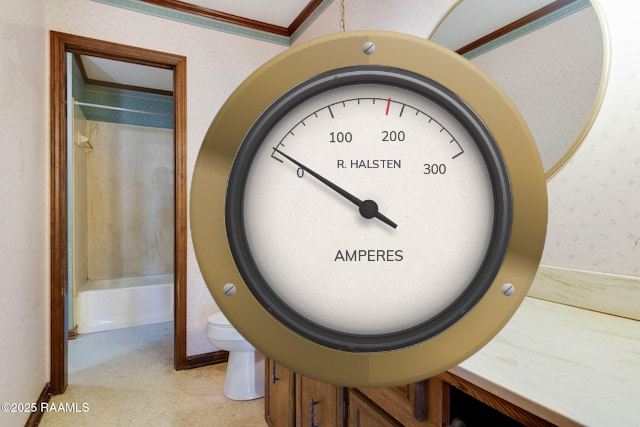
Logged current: 10; A
